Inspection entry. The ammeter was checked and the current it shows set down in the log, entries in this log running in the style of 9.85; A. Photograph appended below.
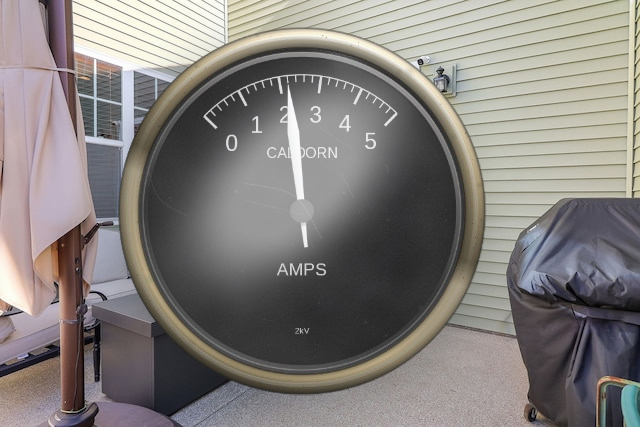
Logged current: 2.2; A
